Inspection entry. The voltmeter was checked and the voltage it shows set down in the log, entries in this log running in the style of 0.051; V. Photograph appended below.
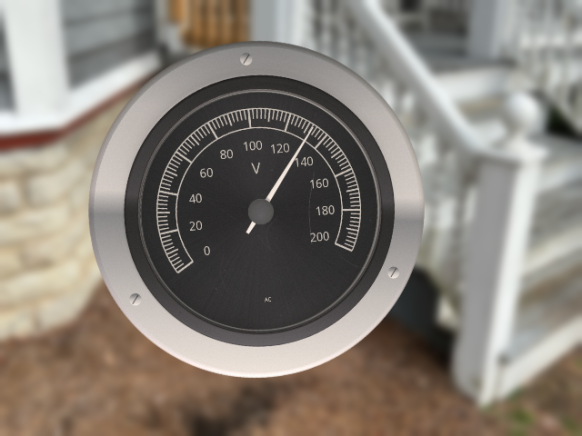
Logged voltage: 132; V
